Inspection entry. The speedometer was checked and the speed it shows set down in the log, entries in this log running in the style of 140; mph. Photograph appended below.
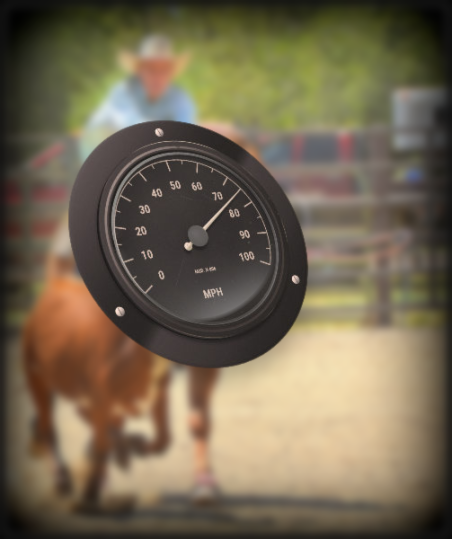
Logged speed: 75; mph
